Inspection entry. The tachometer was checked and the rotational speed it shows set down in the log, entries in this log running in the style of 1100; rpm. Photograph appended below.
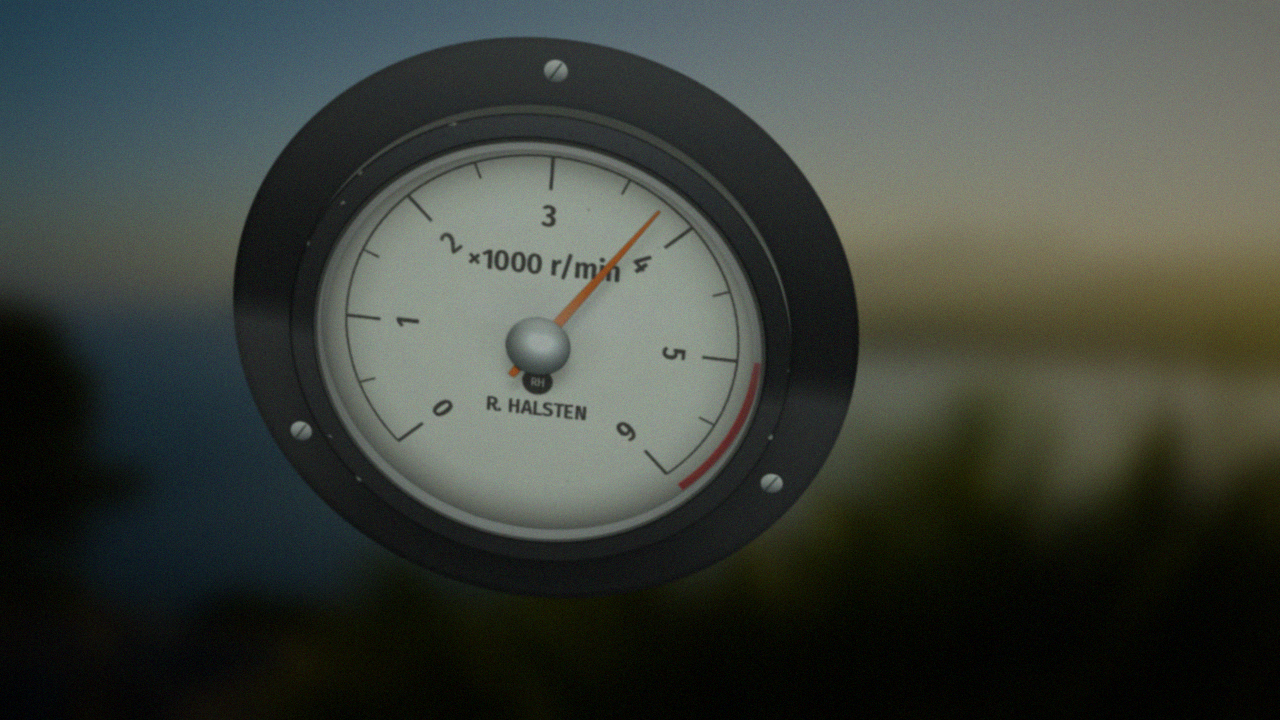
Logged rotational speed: 3750; rpm
